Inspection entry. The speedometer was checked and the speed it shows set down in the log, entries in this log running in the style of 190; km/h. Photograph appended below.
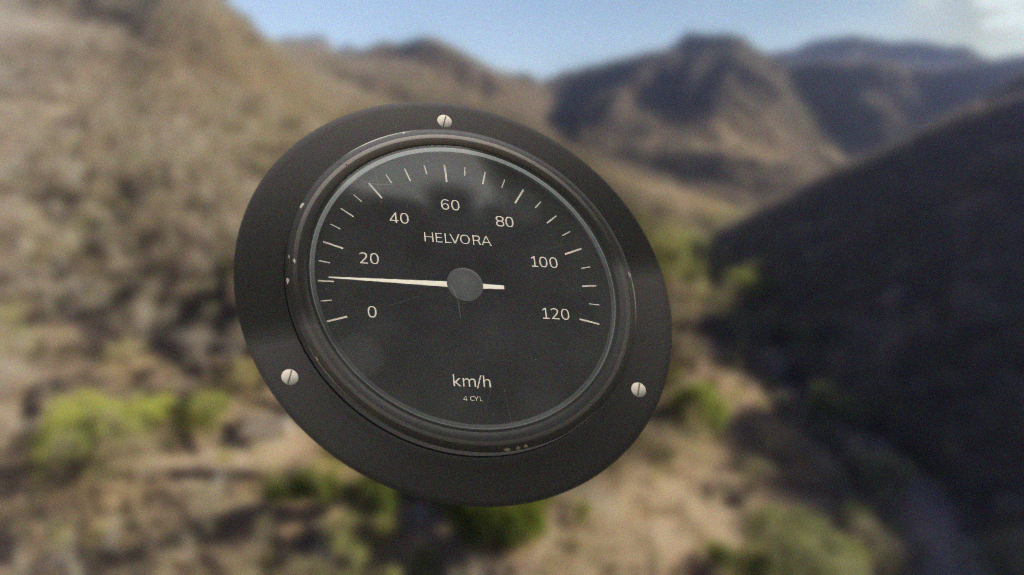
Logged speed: 10; km/h
